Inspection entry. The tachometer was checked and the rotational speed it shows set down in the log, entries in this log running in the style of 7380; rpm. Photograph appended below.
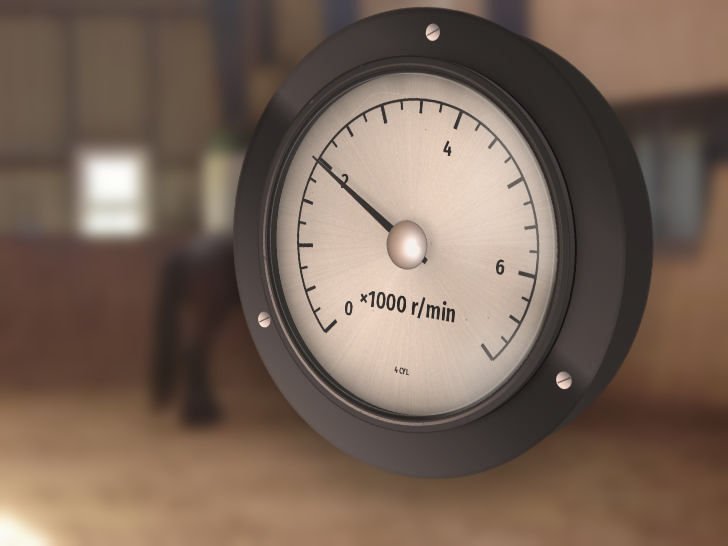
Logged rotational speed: 2000; rpm
